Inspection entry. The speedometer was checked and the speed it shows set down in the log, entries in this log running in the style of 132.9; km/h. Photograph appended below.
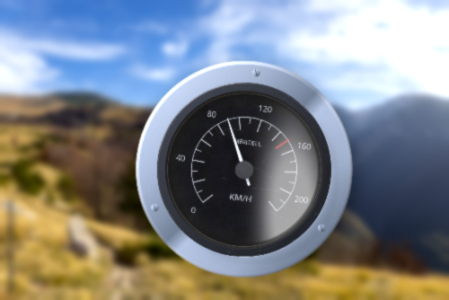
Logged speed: 90; km/h
